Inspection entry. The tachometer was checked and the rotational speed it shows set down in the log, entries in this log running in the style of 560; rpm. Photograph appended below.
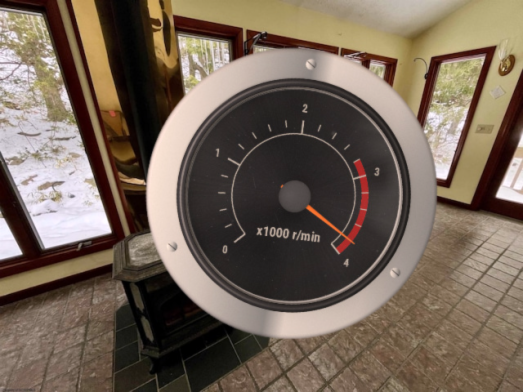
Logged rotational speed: 3800; rpm
